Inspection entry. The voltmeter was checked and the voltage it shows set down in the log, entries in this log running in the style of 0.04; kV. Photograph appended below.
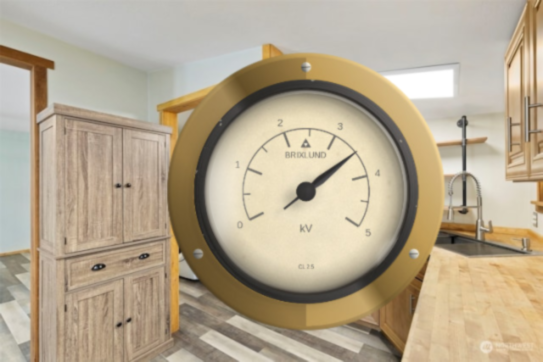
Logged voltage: 3.5; kV
